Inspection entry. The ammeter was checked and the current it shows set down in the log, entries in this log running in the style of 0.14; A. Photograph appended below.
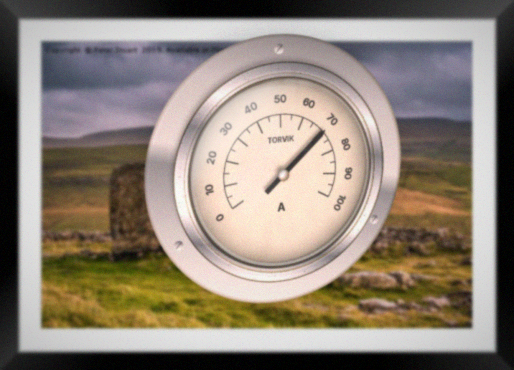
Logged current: 70; A
